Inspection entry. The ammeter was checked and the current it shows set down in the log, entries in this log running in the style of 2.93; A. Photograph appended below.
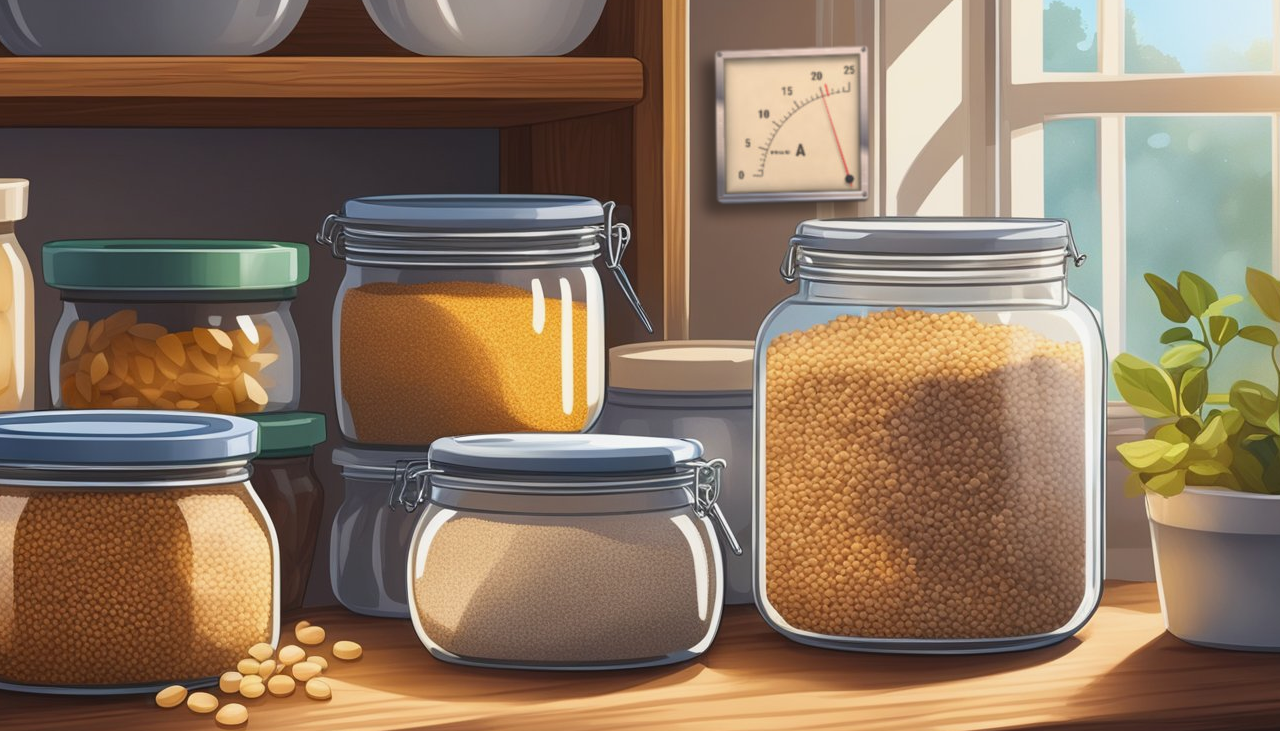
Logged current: 20; A
